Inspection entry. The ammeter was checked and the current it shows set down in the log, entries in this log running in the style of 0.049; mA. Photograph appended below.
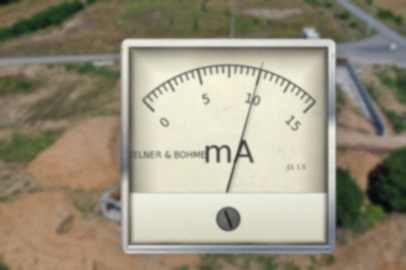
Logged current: 10; mA
